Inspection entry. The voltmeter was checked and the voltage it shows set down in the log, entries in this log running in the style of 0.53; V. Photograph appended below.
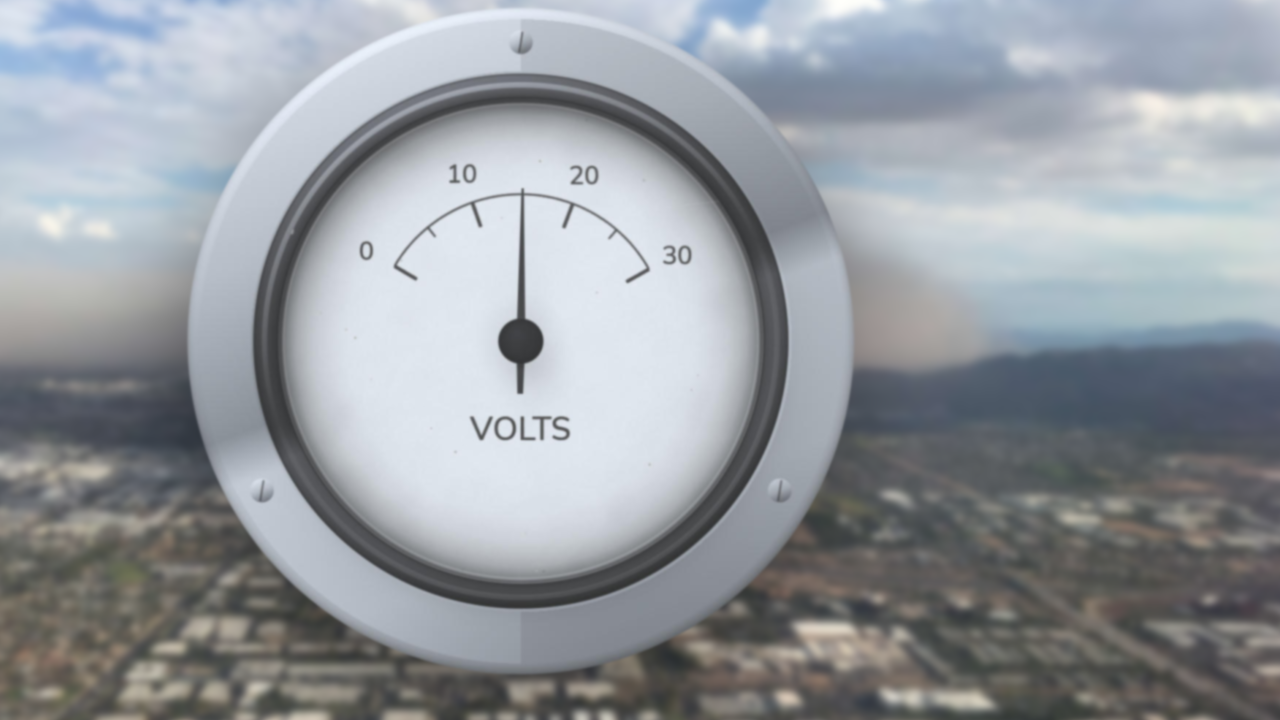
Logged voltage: 15; V
